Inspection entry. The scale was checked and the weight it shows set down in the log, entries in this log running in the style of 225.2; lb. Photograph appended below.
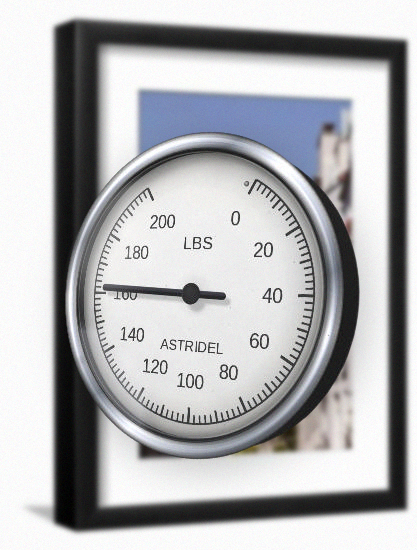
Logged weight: 162; lb
